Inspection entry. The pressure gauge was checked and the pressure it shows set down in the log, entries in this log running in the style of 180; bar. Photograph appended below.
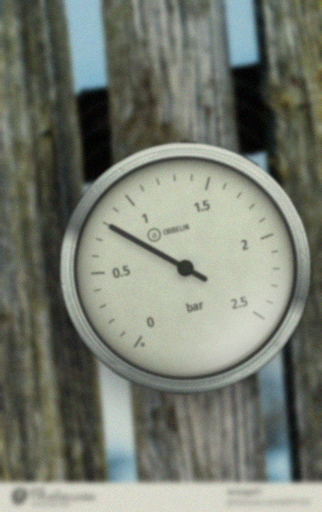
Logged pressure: 0.8; bar
